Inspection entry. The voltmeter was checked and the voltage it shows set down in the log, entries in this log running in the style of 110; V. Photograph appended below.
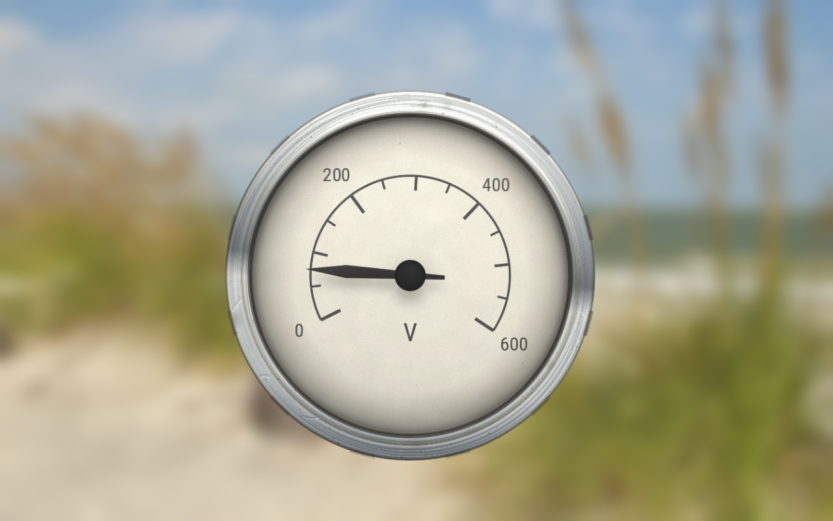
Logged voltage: 75; V
